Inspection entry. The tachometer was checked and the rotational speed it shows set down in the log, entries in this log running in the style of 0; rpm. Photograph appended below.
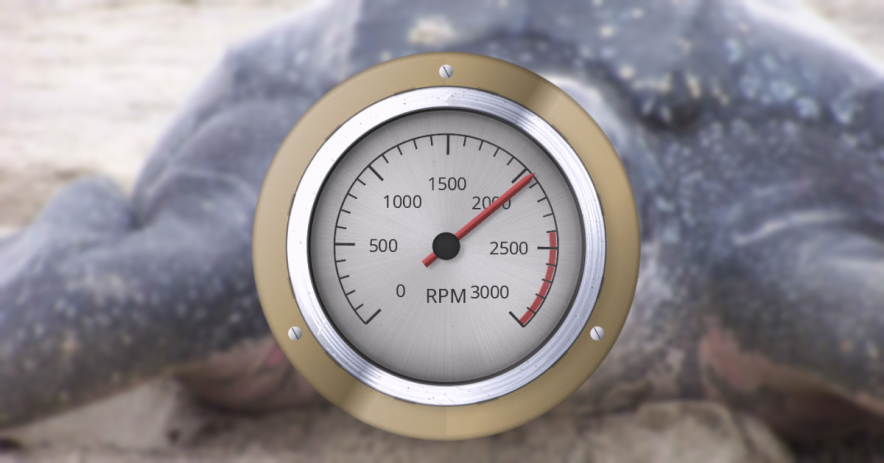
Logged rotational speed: 2050; rpm
